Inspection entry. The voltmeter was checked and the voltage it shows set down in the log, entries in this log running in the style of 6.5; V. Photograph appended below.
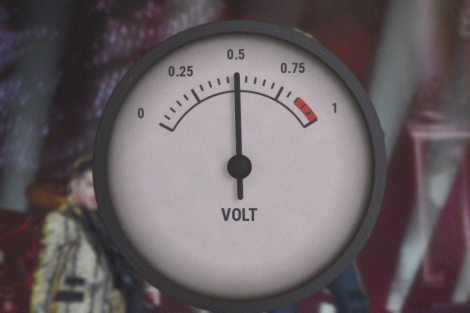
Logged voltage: 0.5; V
